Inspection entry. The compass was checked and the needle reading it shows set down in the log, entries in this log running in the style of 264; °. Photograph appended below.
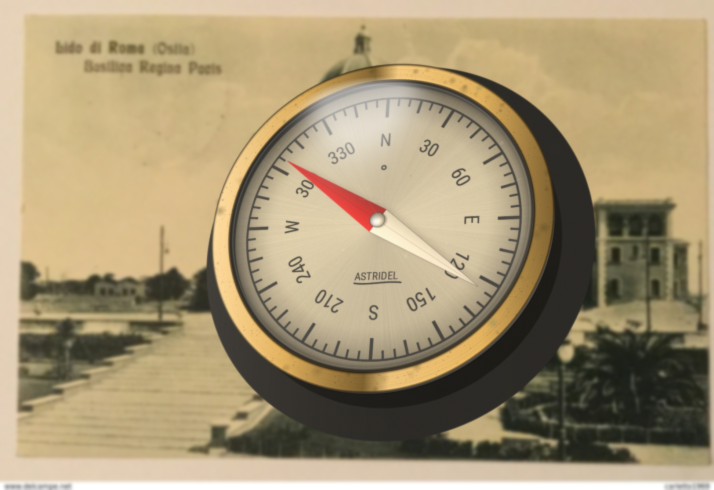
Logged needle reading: 305; °
